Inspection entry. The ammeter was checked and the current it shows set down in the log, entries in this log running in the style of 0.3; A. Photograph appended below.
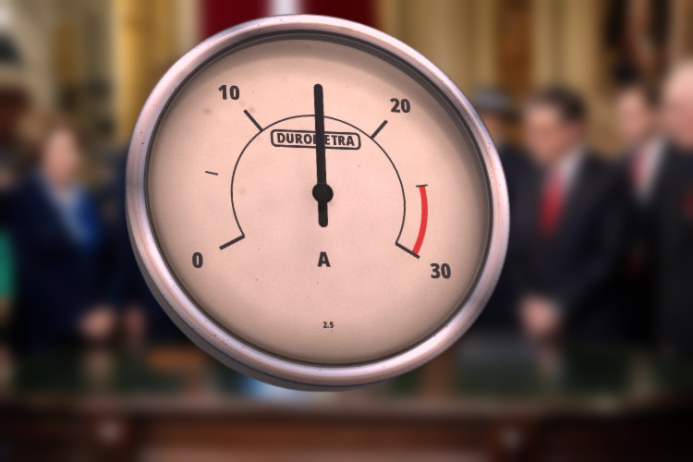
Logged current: 15; A
